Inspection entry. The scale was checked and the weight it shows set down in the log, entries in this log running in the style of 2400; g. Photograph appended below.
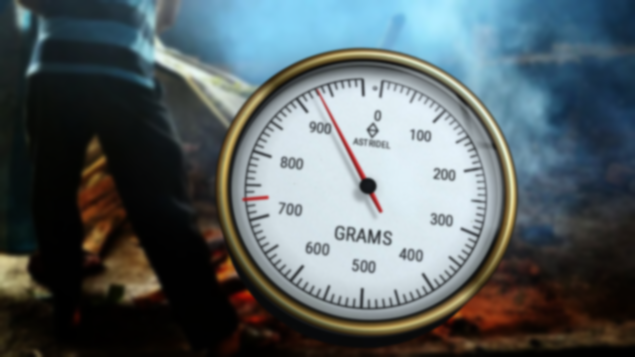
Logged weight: 930; g
